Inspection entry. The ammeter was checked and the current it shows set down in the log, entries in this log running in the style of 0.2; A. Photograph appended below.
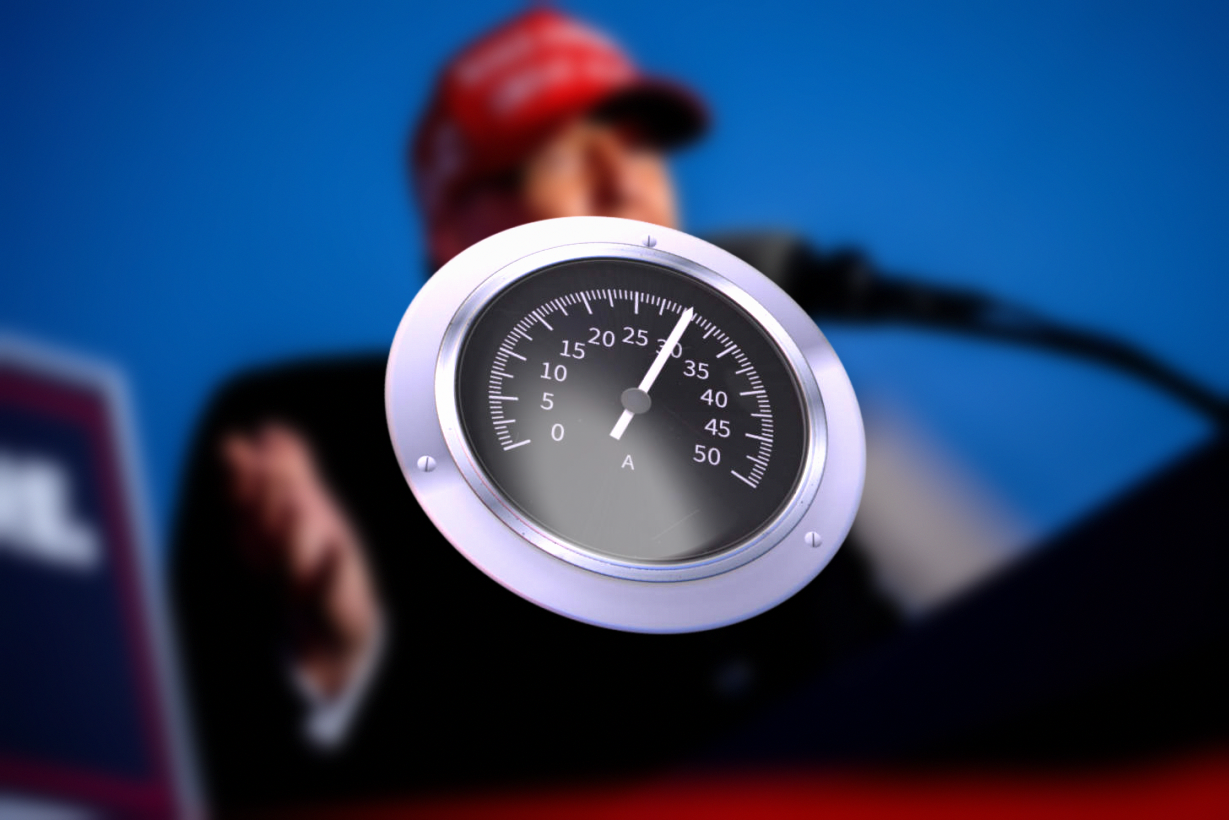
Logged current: 30; A
